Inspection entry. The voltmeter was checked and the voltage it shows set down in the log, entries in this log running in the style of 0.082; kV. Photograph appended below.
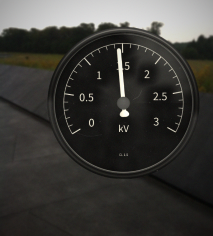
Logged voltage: 1.45; kV
